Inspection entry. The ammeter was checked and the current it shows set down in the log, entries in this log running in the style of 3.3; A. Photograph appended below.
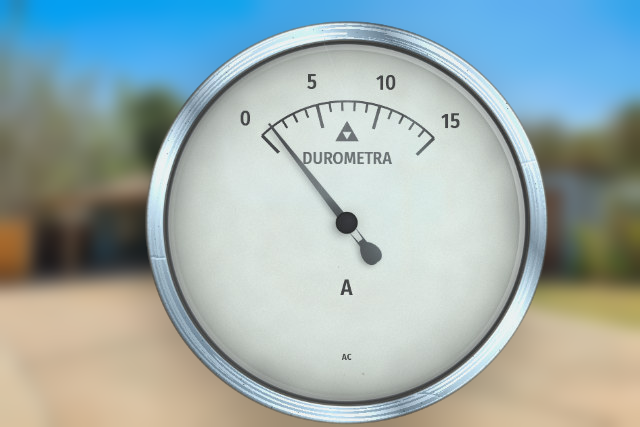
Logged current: 1; A
